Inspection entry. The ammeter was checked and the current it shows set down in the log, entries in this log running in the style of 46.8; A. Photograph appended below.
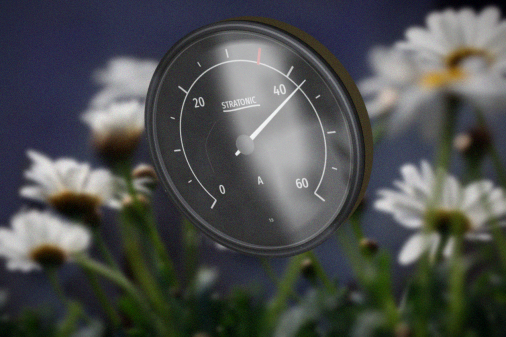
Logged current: 42.5; A
